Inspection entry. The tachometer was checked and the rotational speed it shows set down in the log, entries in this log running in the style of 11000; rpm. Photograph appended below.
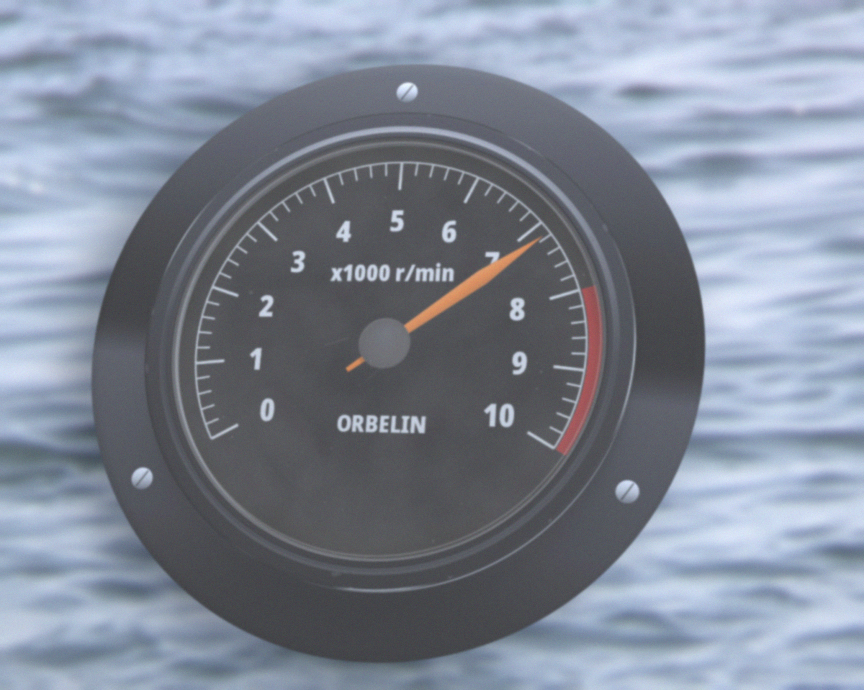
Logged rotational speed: 7200; rpm
